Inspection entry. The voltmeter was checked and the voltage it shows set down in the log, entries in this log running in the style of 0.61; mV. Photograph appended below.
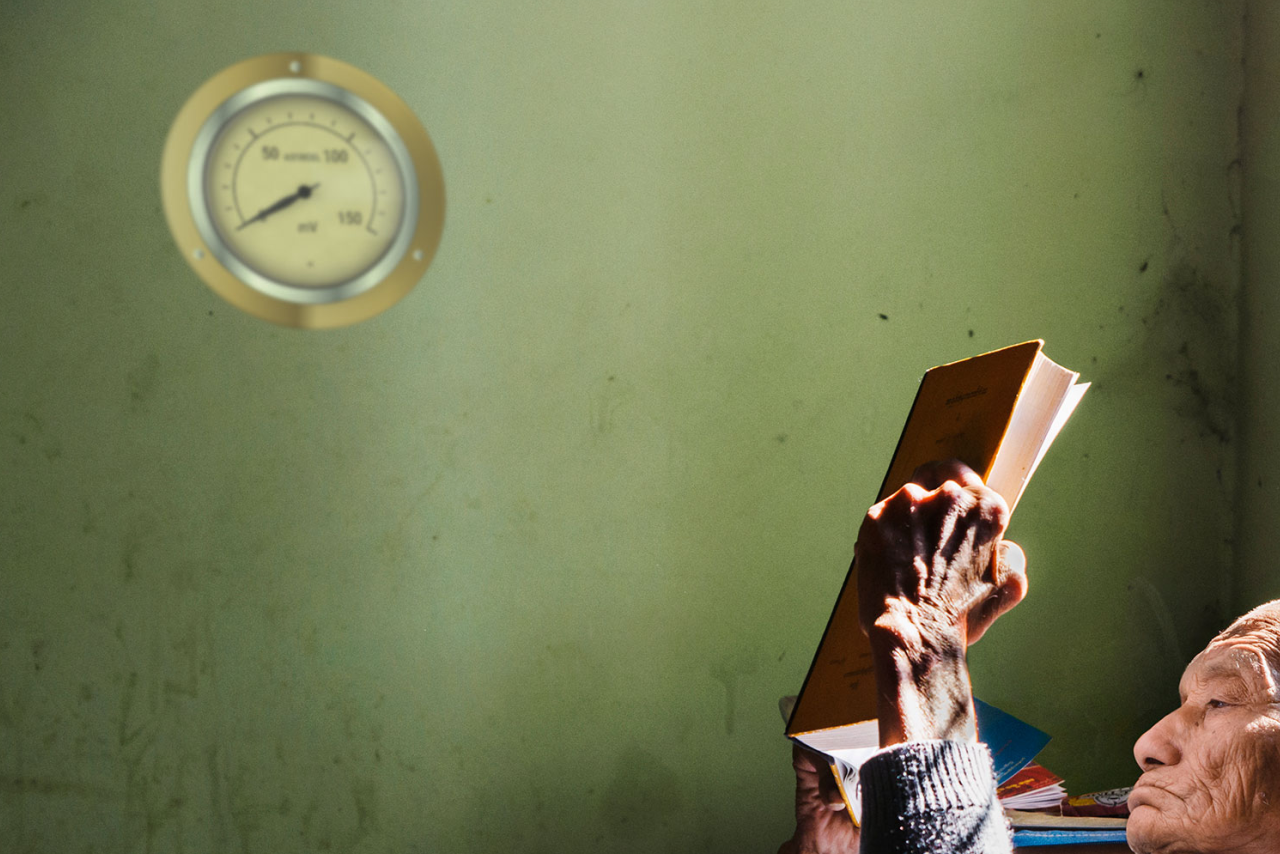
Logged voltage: 0; mV
